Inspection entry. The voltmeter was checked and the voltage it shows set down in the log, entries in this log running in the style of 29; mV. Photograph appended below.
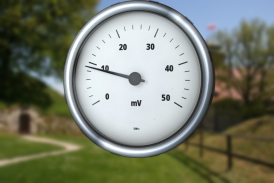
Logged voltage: 9; mV
